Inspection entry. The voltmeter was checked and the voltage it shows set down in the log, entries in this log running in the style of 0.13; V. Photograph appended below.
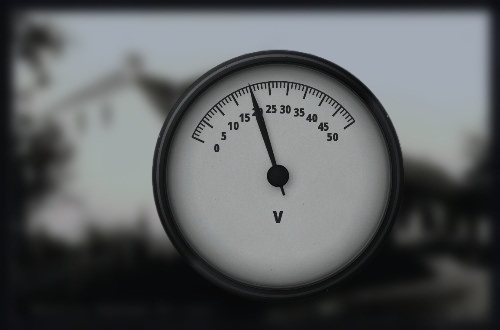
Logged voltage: 20; V
